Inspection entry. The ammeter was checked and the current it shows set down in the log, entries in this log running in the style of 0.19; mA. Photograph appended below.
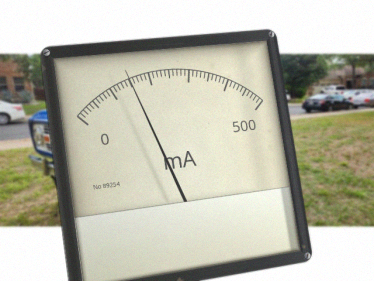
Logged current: 150; mA
